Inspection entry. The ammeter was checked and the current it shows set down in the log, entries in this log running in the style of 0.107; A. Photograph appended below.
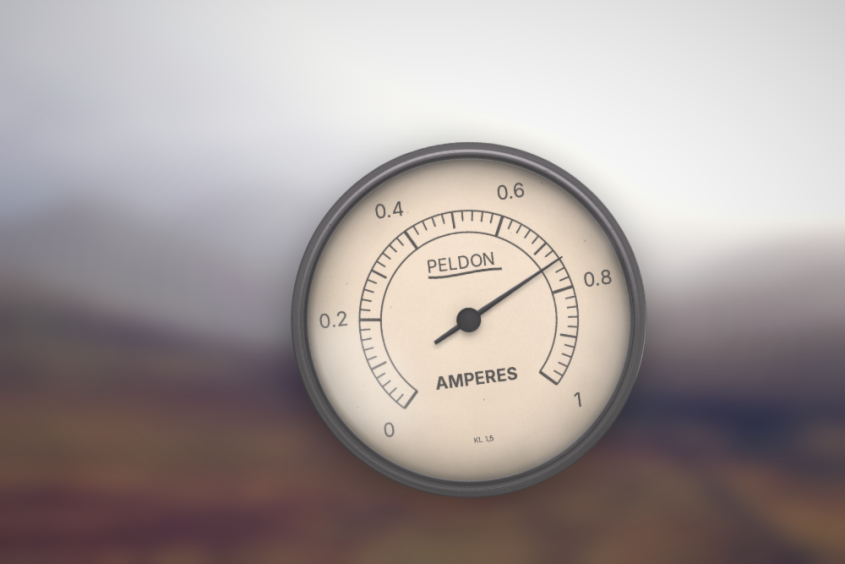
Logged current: 0.74; A
